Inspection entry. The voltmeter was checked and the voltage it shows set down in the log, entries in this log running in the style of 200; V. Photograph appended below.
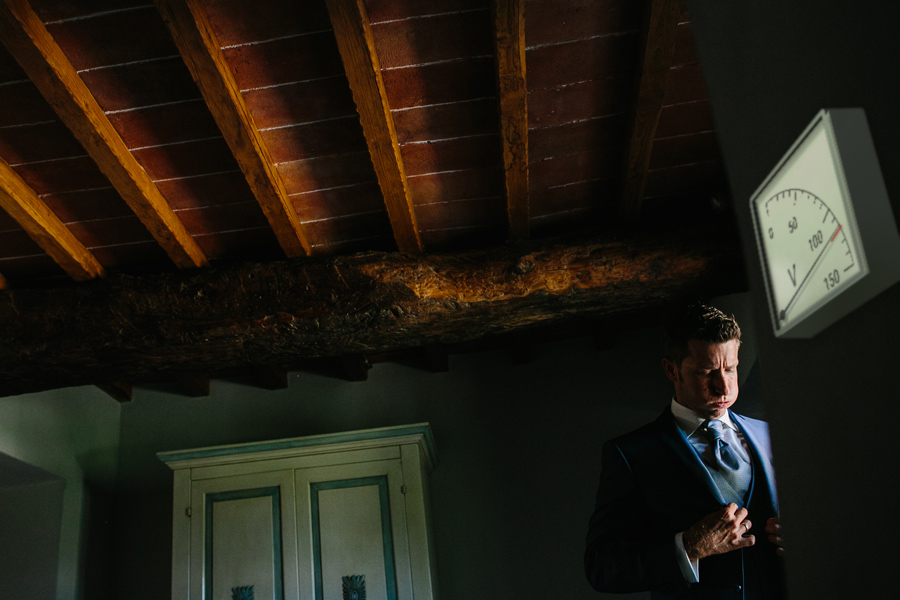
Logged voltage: 120; V
